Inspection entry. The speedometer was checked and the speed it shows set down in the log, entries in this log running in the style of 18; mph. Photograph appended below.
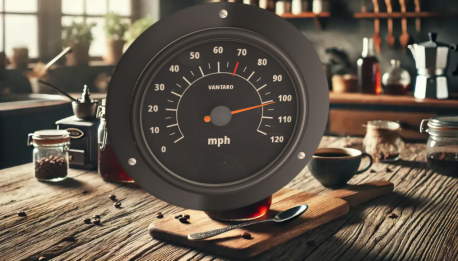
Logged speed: 100; mph
